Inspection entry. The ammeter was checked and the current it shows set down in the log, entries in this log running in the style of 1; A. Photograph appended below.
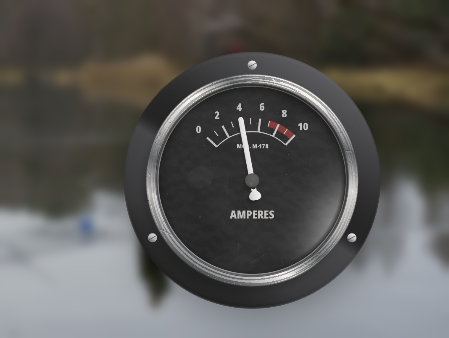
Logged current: 4; A
